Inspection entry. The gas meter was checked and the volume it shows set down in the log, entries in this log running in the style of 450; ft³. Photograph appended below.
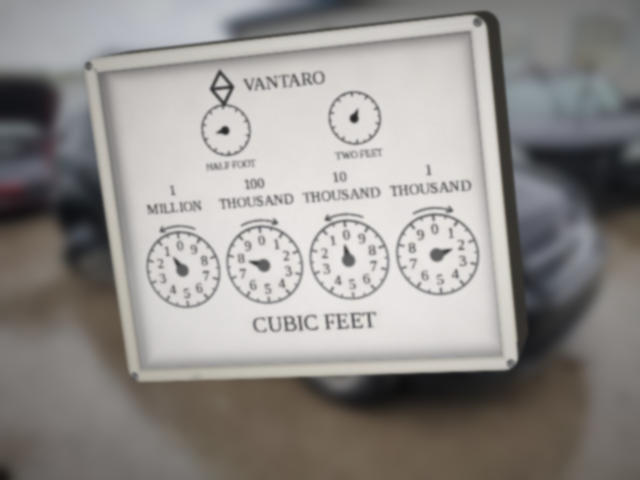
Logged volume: 80200; ft³
